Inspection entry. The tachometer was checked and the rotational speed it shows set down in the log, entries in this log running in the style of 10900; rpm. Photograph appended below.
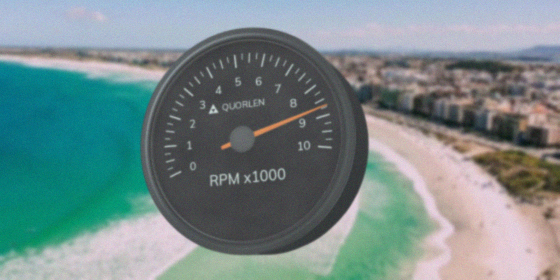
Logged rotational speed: 8750; rpm
